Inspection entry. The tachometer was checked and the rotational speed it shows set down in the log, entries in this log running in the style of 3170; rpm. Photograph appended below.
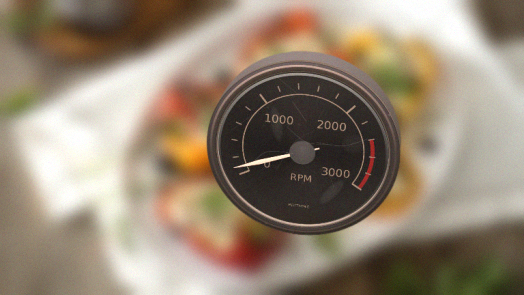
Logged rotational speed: 100; rpm
